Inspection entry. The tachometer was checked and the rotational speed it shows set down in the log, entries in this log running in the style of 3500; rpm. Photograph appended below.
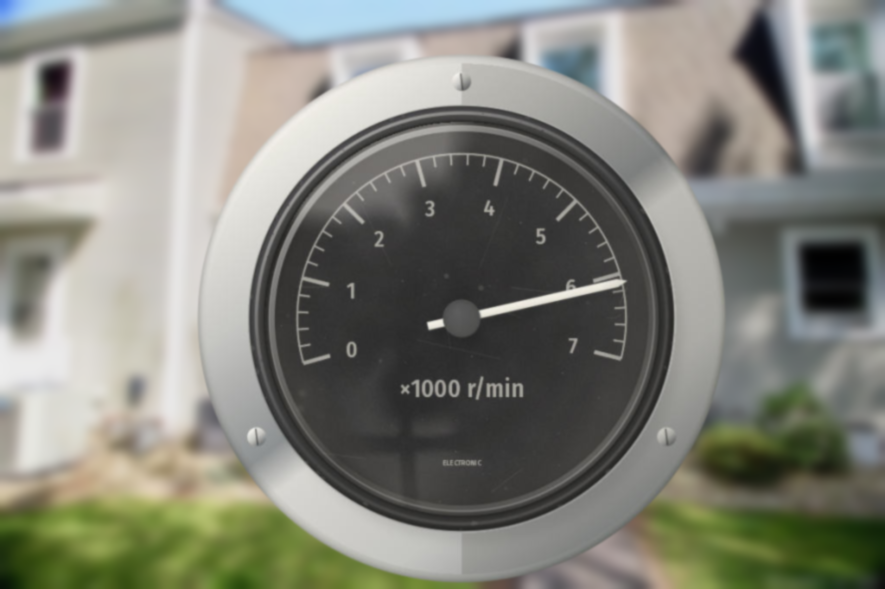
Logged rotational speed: 6100; rpm
